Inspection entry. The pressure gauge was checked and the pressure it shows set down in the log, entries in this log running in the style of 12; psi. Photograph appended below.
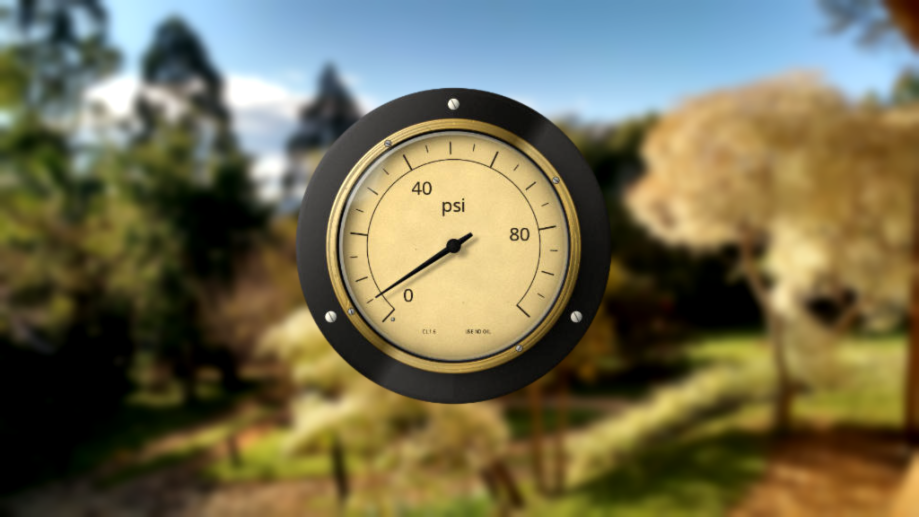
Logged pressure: 5; psi
